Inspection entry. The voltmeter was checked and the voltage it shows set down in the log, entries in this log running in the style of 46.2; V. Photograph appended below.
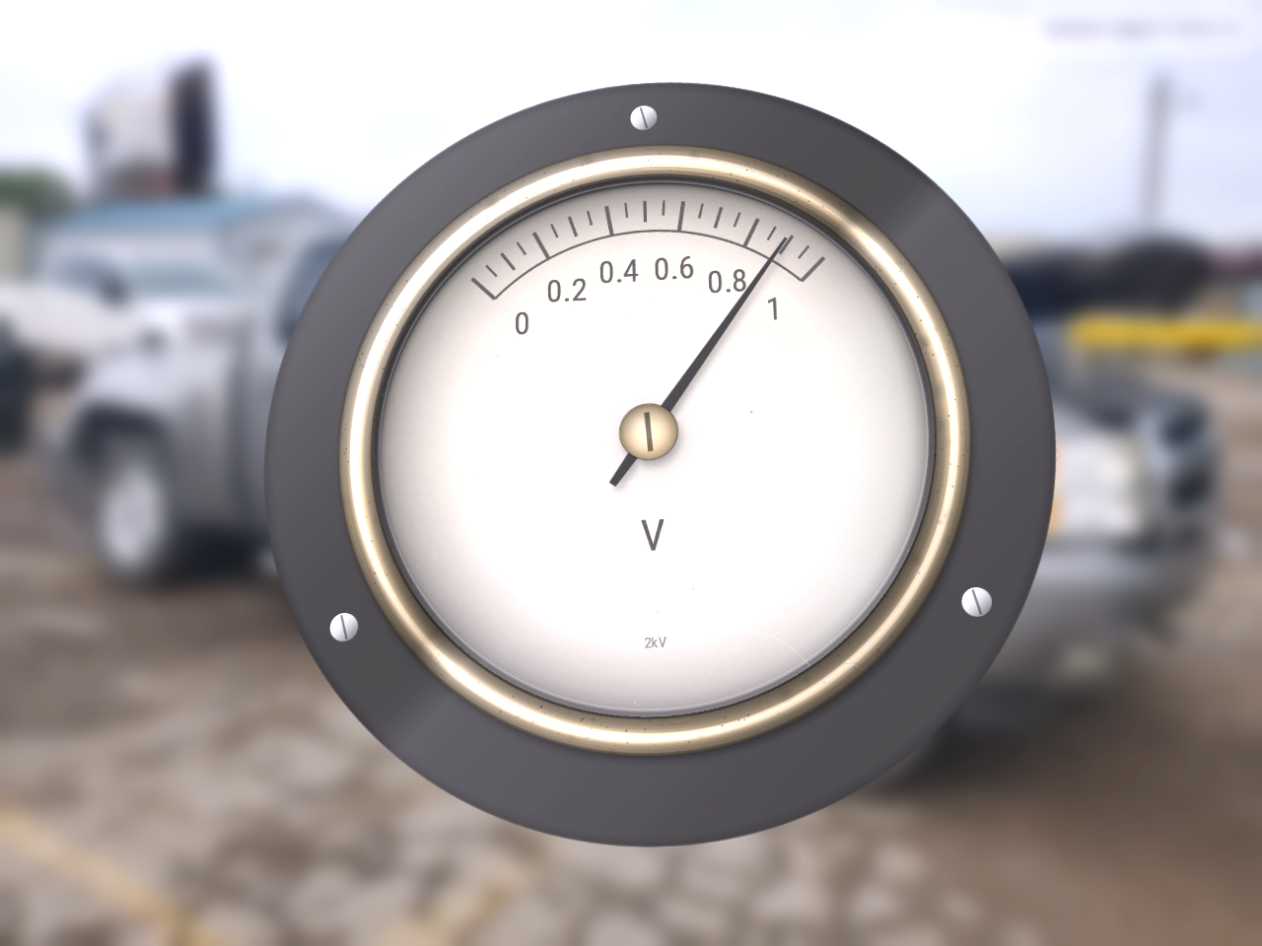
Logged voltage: 0.9; V
